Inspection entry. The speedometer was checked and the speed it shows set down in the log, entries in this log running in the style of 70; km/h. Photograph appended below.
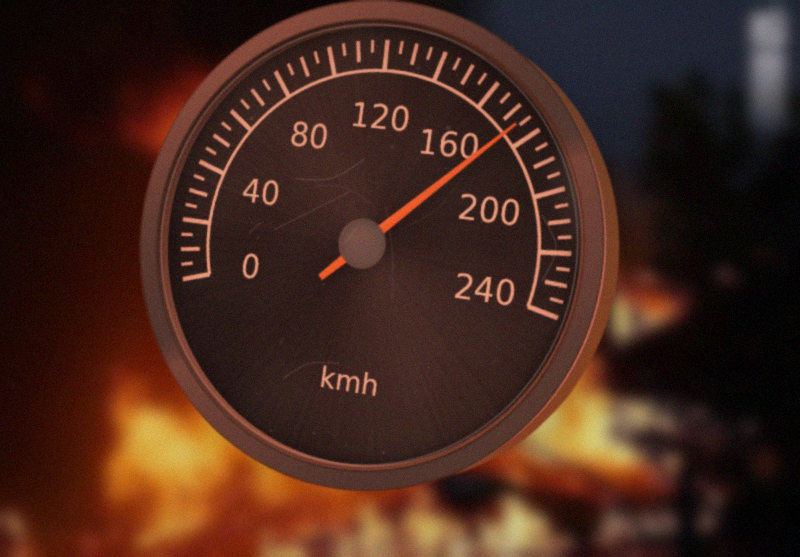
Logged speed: 175; km/h
